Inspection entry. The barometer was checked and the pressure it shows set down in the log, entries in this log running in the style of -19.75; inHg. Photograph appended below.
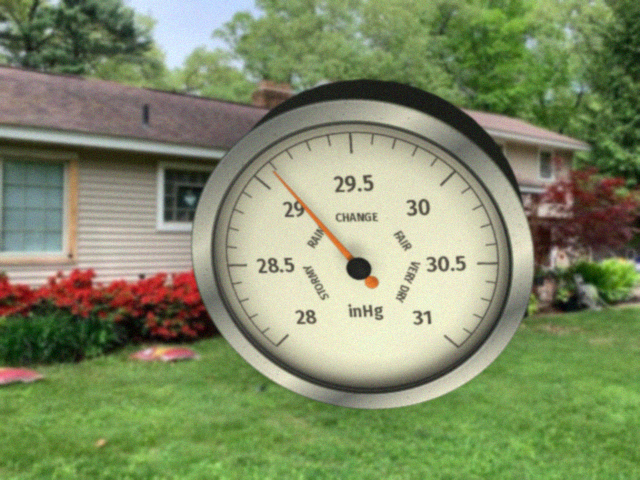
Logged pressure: 29.1; inHg
